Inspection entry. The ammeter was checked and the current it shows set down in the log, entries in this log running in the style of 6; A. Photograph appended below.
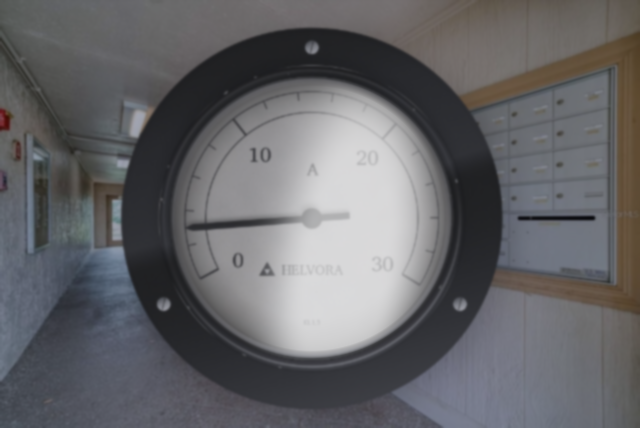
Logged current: 3; A
